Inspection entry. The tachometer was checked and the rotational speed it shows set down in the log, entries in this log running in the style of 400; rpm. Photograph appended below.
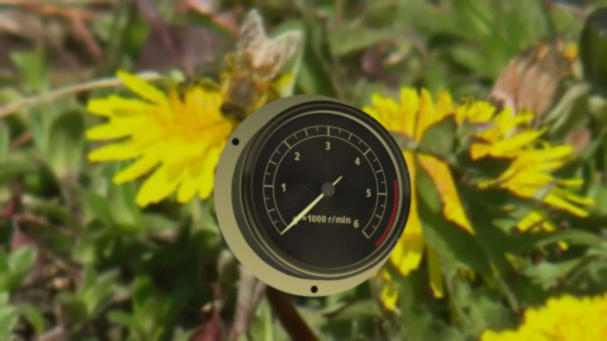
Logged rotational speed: 0; rpm
